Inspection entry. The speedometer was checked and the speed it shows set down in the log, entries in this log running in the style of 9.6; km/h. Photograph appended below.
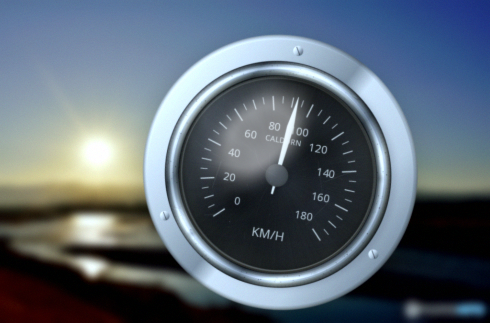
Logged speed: 92.5; km/h
